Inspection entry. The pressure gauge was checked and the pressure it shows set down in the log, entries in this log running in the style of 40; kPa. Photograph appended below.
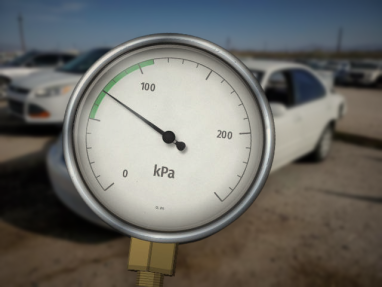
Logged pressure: 70; kPa
